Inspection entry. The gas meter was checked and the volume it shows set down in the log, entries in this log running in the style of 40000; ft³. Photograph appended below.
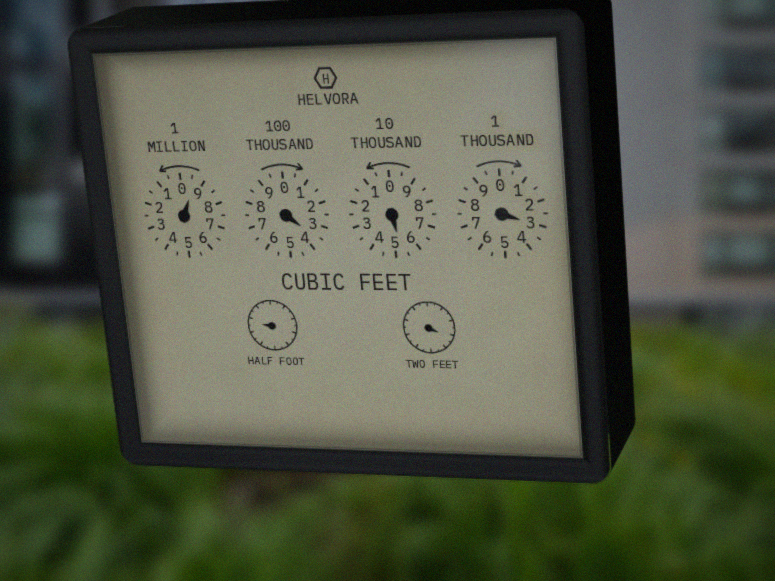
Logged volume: 935300; ft³
